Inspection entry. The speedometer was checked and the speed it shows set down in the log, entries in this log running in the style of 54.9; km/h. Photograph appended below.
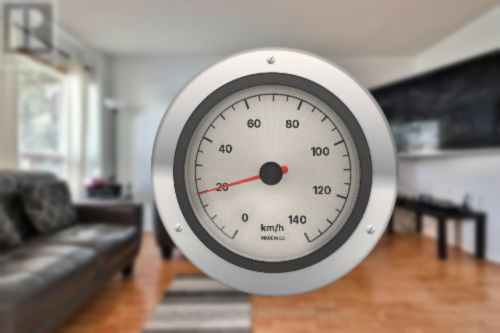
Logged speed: 20; km/h
